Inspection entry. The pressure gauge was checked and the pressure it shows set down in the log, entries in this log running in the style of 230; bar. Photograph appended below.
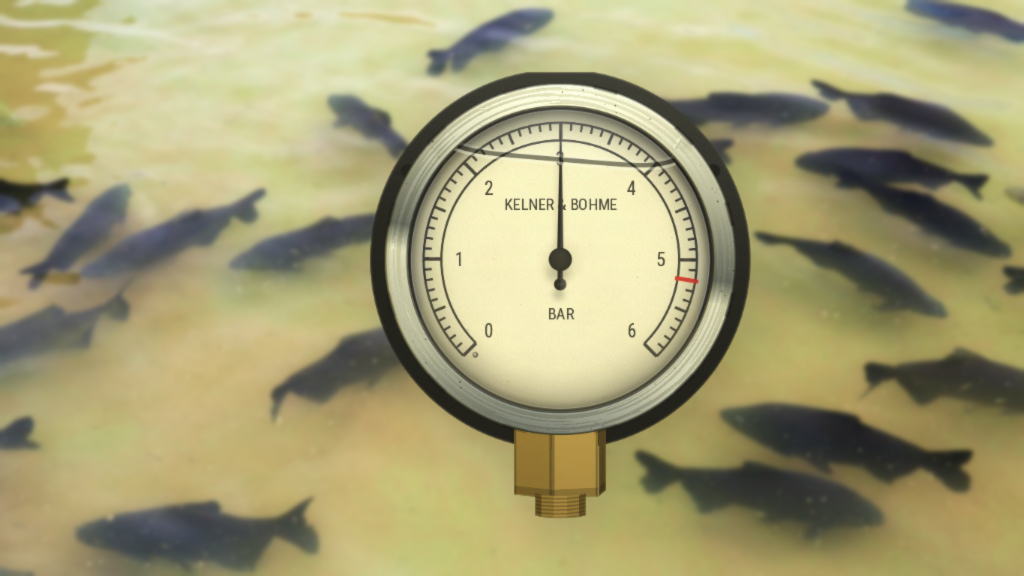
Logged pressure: 3; bar
